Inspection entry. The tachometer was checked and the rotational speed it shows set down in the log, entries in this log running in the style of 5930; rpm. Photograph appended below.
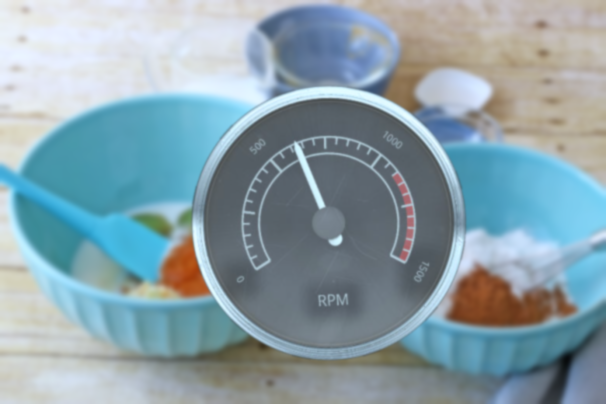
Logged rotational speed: 625; rpm
